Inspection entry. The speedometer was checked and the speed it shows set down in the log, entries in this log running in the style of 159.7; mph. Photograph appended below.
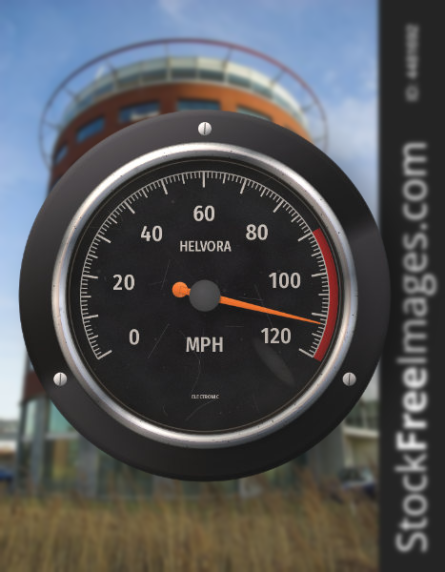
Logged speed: 112; mph
